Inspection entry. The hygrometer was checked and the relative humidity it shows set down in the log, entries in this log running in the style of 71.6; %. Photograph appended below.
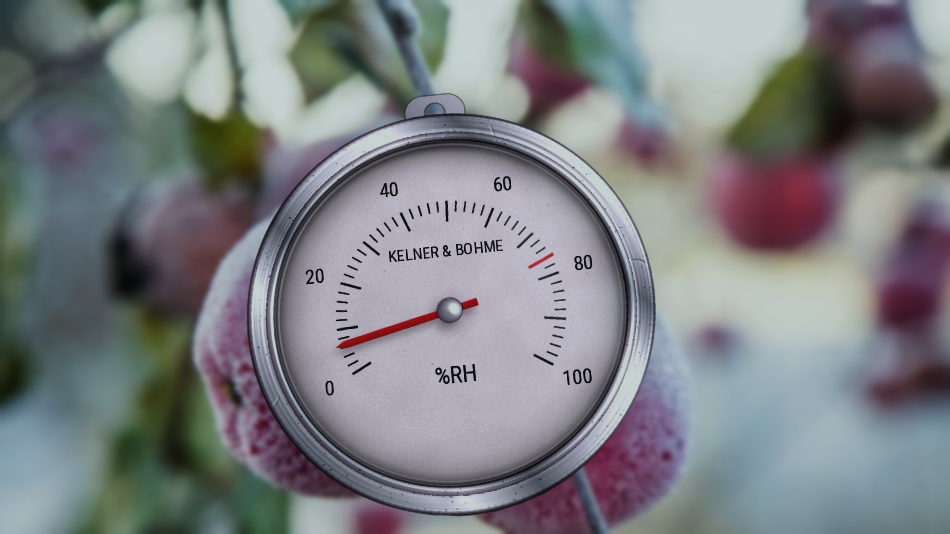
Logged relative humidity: 6; %
